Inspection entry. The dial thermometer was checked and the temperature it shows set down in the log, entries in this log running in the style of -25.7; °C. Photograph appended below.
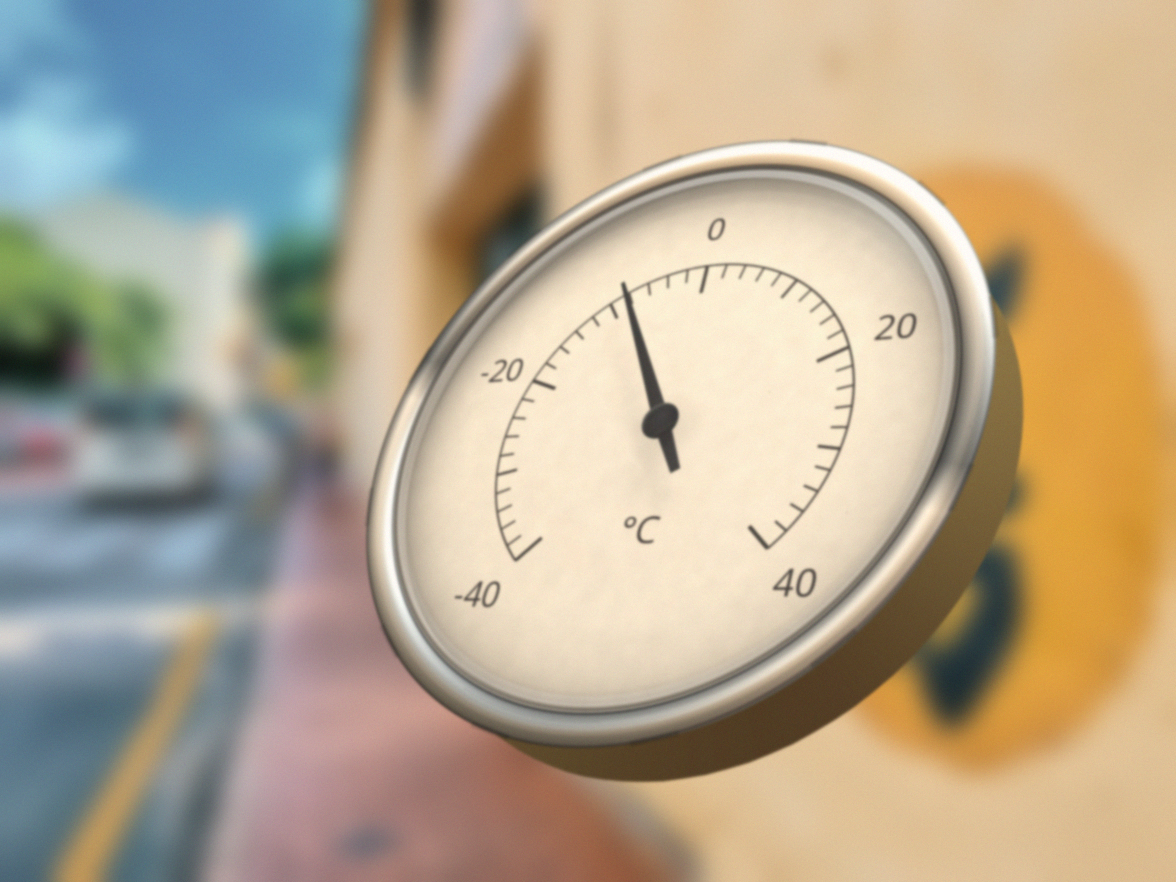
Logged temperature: -8; °C
